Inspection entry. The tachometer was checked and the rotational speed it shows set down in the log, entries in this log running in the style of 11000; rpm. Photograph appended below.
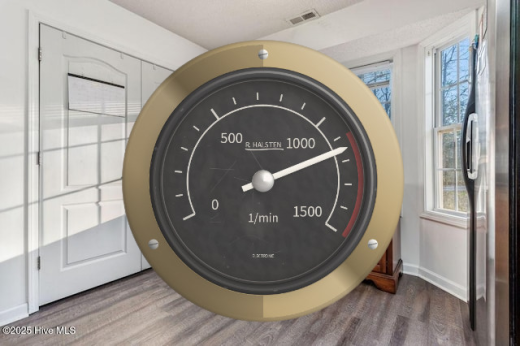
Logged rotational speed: 1150; rpm
